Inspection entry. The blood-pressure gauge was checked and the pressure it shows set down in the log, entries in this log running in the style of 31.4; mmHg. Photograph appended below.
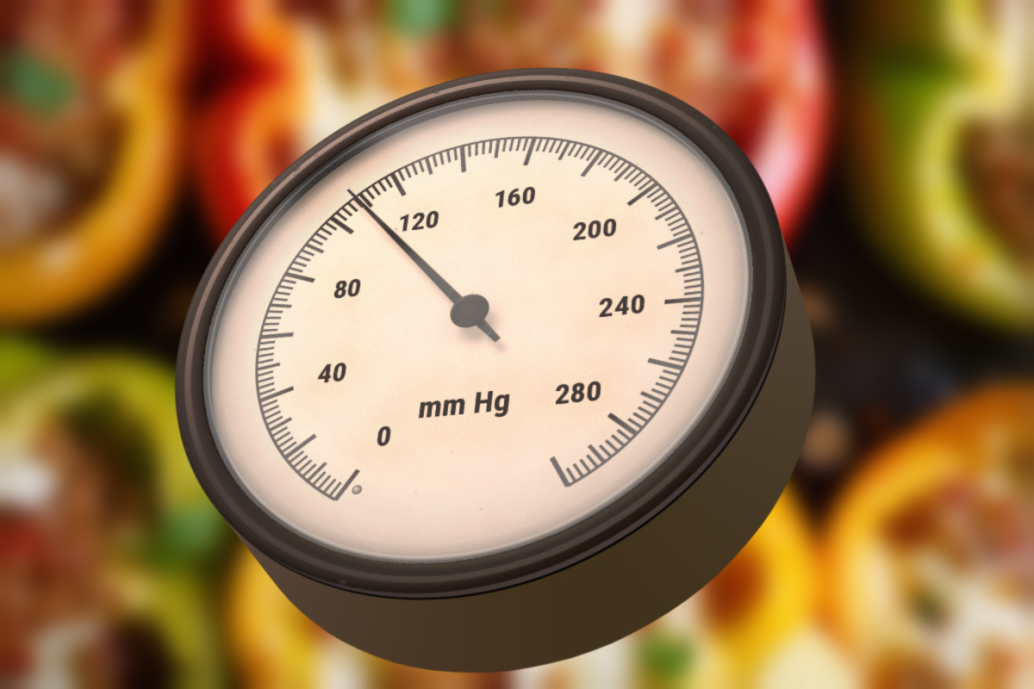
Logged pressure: 108; mmHg
